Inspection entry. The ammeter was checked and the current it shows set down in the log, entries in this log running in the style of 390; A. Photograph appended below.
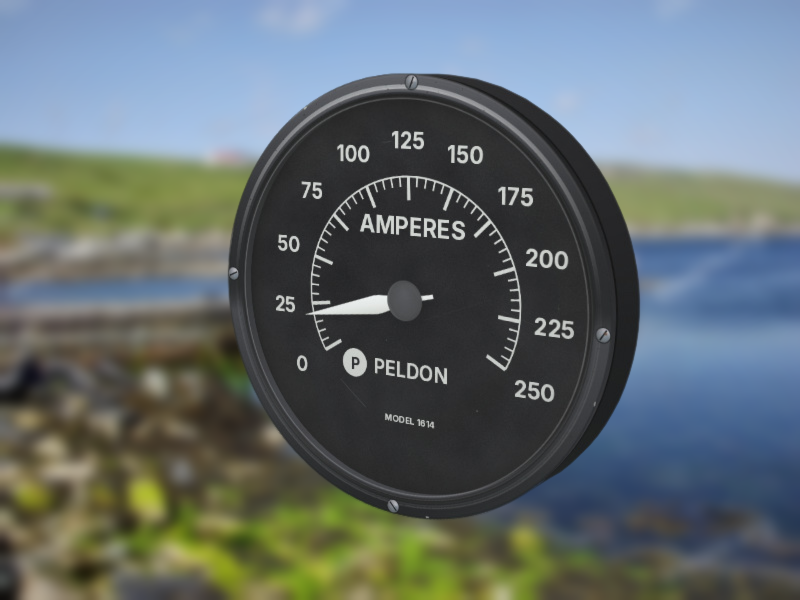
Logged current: 20; A
